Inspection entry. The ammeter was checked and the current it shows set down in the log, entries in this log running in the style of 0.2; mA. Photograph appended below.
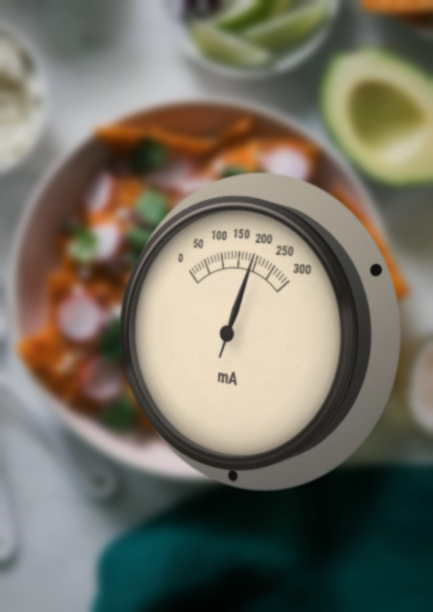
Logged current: 200; mA
